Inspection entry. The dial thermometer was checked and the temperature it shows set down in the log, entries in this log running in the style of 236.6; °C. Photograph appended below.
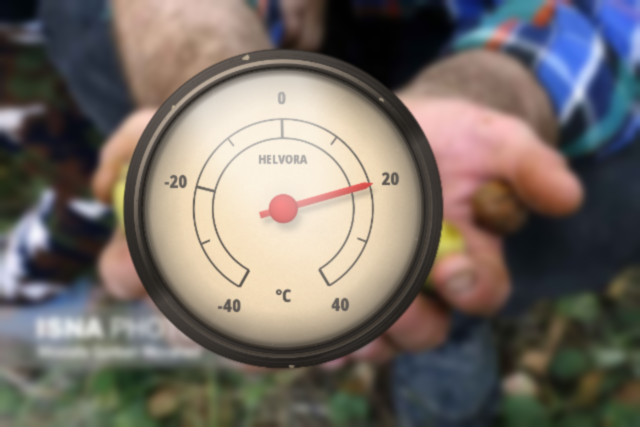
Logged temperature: 20; °C
